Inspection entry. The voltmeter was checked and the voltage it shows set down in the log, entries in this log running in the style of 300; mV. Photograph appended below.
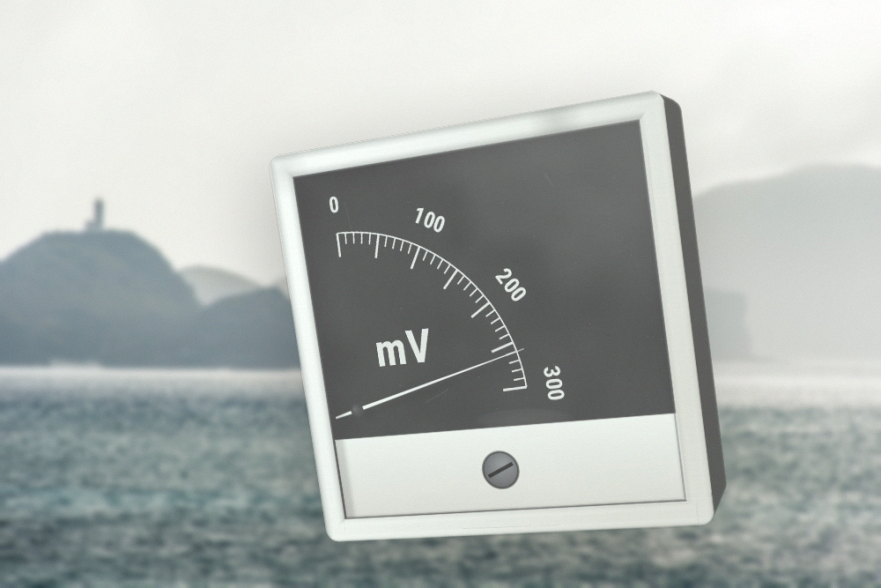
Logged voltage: 260; mV
